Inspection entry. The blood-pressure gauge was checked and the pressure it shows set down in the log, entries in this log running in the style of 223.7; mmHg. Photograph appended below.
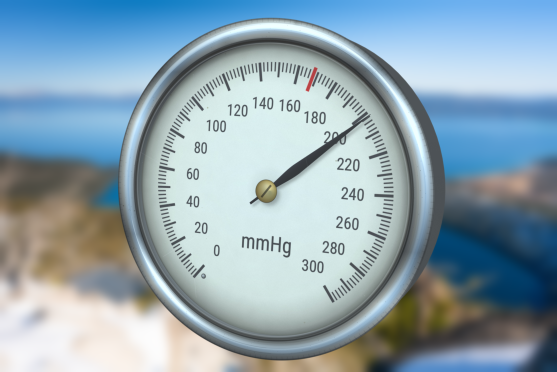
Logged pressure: 202; mmHg
